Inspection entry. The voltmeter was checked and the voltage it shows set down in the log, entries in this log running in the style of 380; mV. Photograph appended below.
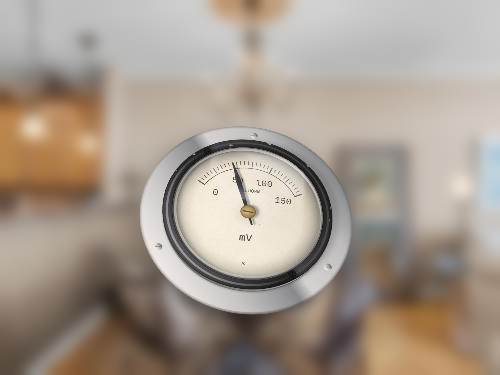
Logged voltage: 50; mV
